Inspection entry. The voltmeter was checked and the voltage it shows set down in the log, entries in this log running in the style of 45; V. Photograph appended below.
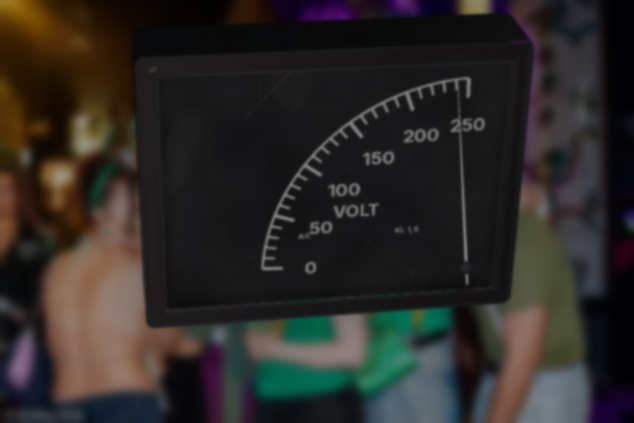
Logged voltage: 240; V
